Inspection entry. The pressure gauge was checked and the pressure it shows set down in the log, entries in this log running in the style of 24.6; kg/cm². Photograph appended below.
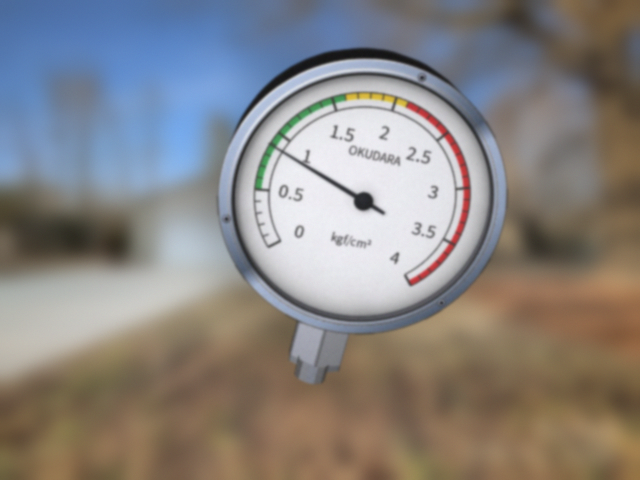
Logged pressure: 0.9; kg/cm²
